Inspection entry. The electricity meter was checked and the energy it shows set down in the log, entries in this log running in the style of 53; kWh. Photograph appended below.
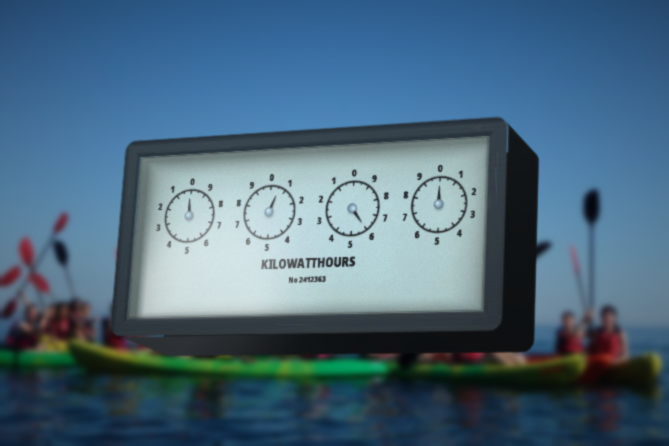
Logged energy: 60; kWh
